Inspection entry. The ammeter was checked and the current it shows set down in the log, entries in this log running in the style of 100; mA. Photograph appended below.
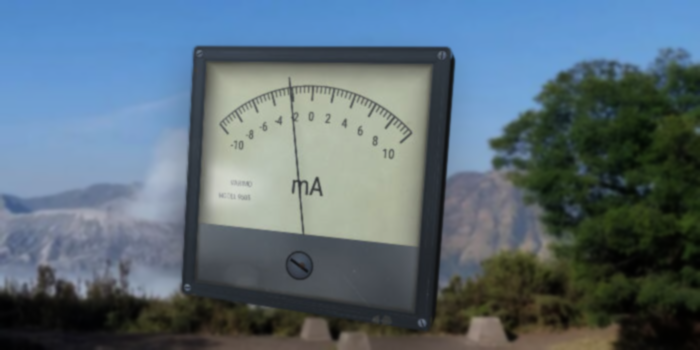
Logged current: -2; mA
